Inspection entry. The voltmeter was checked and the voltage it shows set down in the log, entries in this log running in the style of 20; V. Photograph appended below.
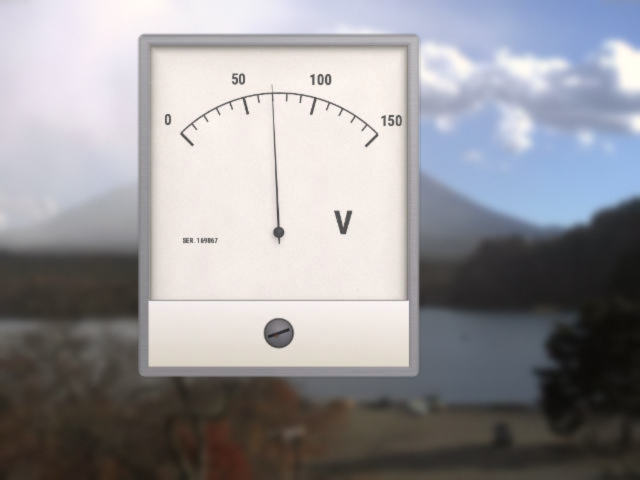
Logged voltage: 70; V
